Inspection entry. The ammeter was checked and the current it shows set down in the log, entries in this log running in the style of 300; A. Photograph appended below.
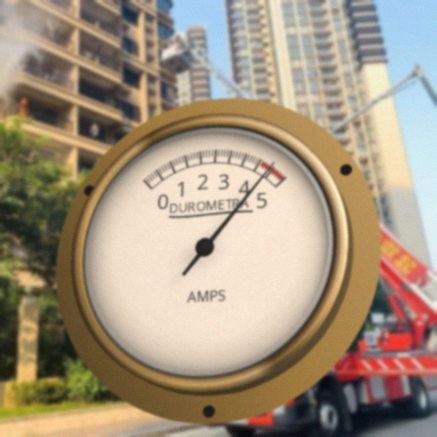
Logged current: 4.5; A
